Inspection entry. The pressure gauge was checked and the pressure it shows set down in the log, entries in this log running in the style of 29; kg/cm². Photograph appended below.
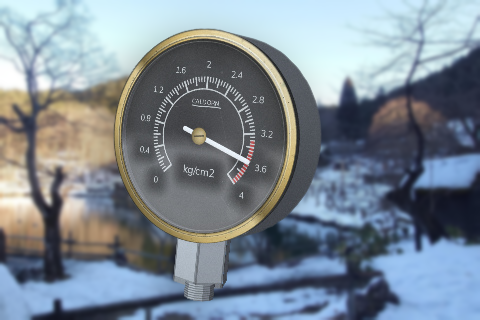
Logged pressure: 3.6; kg/cm²
